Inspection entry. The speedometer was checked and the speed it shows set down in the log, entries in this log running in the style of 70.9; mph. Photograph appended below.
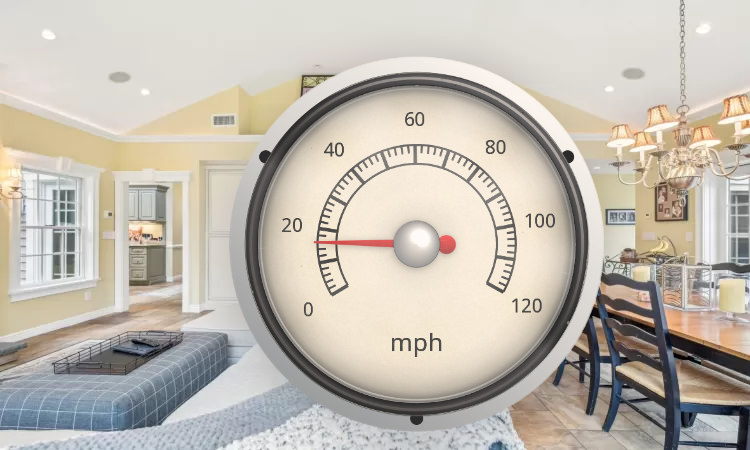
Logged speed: 16; mph
